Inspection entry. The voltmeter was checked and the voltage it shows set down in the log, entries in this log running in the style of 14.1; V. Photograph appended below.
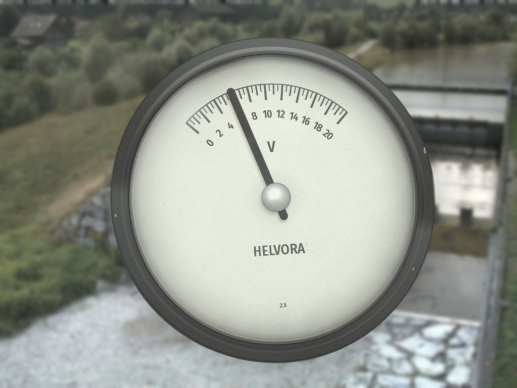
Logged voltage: 6; V
